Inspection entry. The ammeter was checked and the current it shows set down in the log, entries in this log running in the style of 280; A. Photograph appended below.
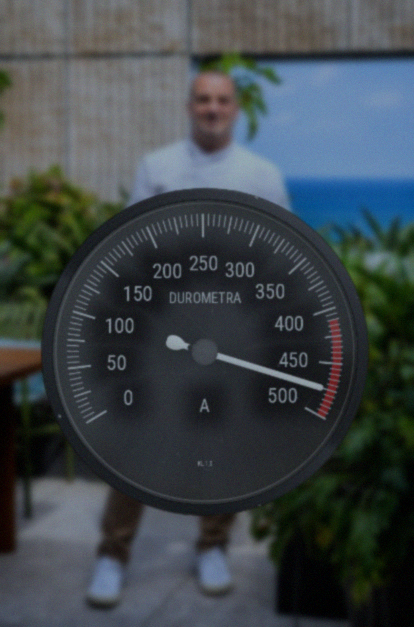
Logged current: 475; A
